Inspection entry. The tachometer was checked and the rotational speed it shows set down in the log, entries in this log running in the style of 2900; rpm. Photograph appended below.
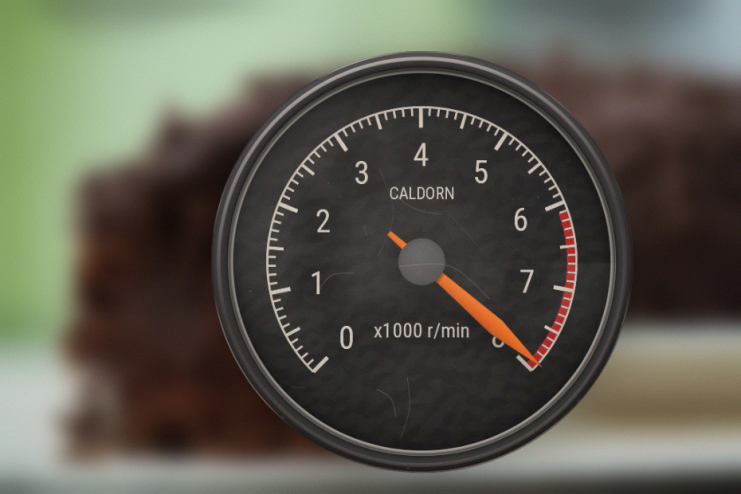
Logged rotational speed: 7900; rpm
